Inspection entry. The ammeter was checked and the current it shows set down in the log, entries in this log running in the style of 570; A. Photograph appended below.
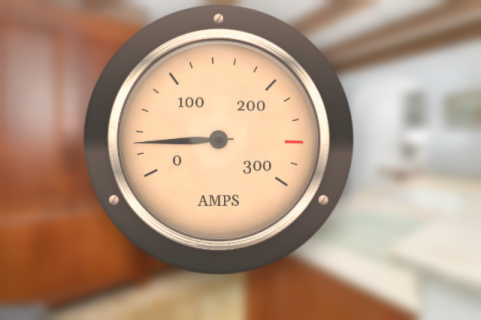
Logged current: 30; A
